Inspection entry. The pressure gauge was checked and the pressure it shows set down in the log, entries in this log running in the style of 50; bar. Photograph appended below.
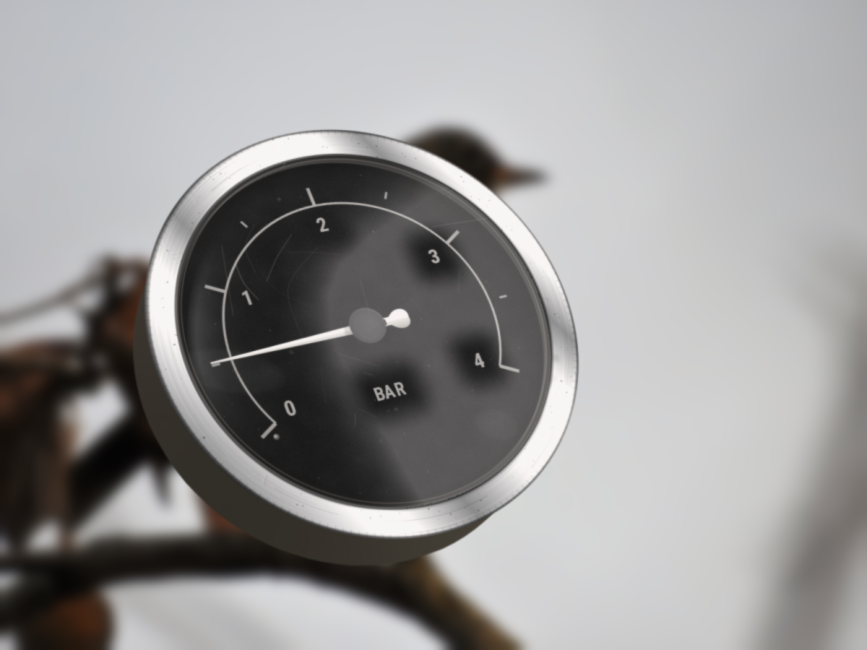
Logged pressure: 0.5; bar
